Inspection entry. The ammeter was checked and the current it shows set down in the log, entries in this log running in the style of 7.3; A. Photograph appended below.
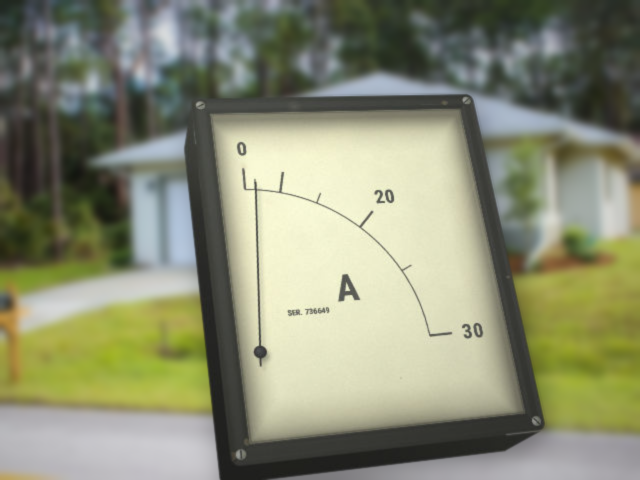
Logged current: 5; A
